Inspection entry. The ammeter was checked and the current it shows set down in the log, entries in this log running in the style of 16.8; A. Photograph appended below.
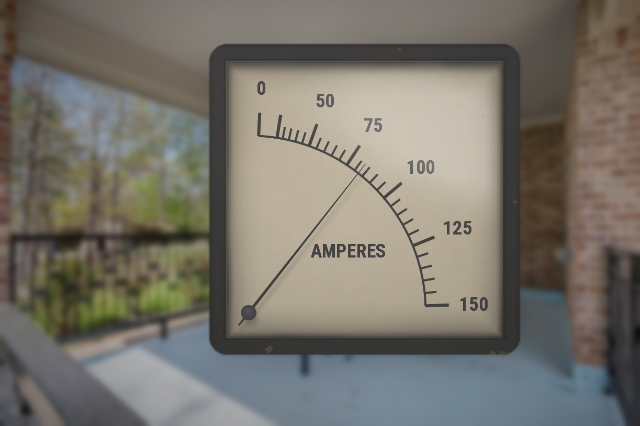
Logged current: 82.5; A
